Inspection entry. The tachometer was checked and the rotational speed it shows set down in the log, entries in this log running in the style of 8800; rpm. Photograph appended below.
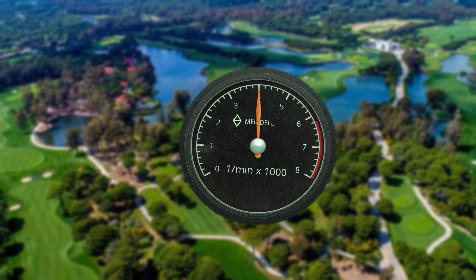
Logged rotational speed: 4000; rpm
